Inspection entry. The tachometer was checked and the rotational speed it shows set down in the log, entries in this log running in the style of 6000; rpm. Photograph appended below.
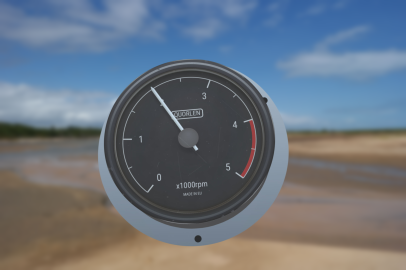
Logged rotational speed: 2000; rpm
